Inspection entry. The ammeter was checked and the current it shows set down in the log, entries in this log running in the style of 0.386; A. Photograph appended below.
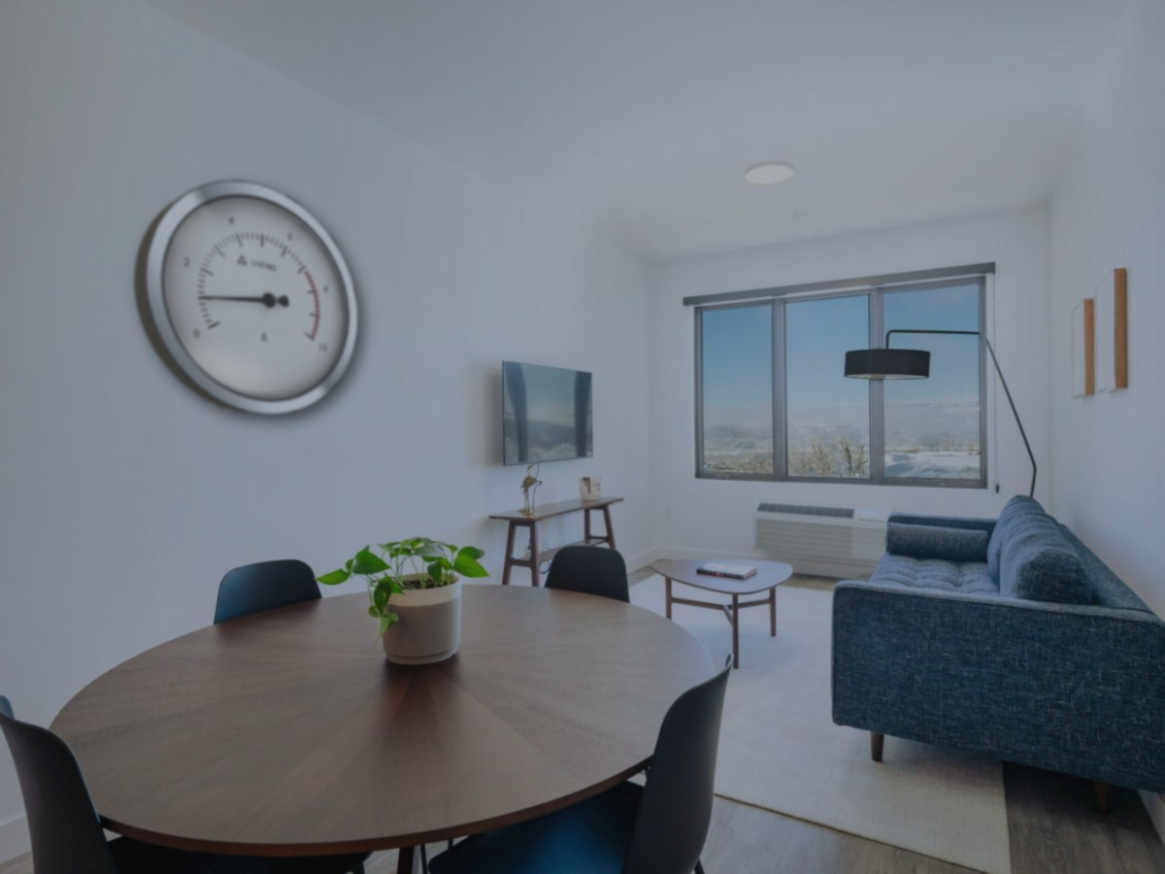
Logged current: 1; A
